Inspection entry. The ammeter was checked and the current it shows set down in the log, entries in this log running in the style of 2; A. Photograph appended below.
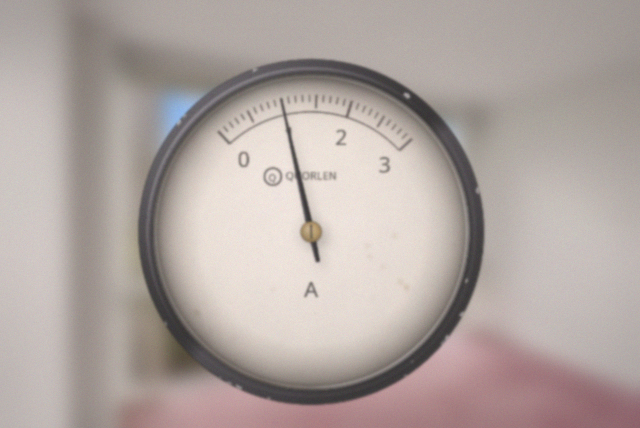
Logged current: 1; A
